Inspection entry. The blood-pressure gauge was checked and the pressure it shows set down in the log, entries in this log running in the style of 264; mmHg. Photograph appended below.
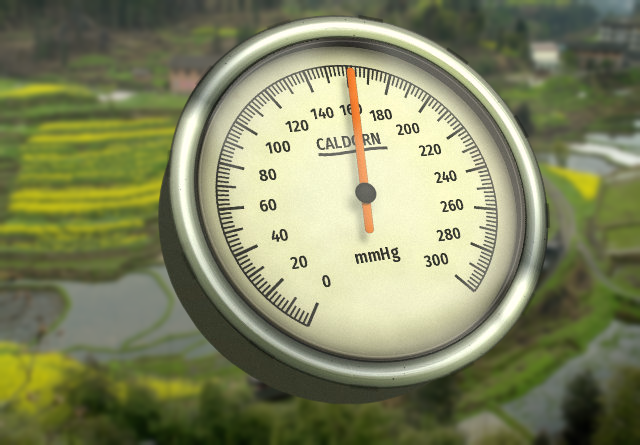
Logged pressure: 160; mmHg
